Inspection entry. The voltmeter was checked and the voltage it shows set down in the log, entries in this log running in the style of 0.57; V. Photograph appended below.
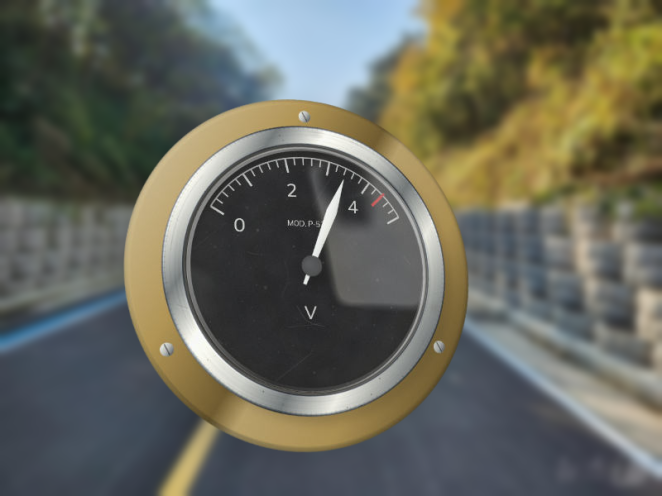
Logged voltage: 3.4; V
